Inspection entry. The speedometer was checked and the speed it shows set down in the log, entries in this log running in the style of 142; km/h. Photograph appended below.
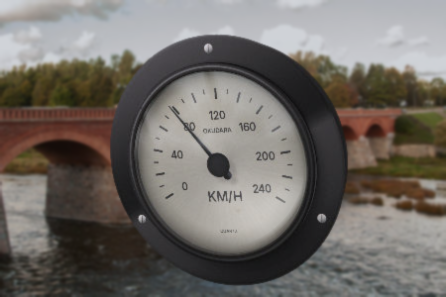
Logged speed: 80; km/h
